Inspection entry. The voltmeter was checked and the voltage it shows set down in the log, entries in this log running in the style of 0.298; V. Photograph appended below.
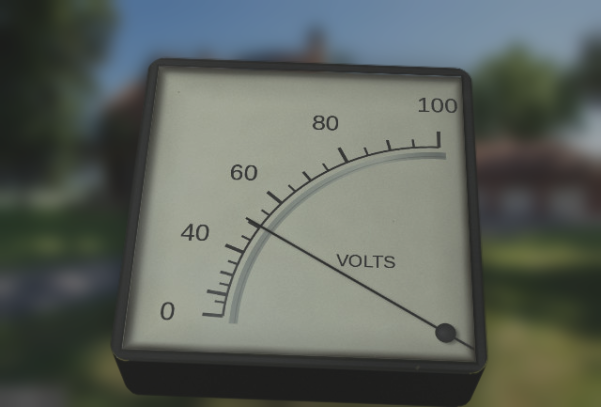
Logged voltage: 50; V
